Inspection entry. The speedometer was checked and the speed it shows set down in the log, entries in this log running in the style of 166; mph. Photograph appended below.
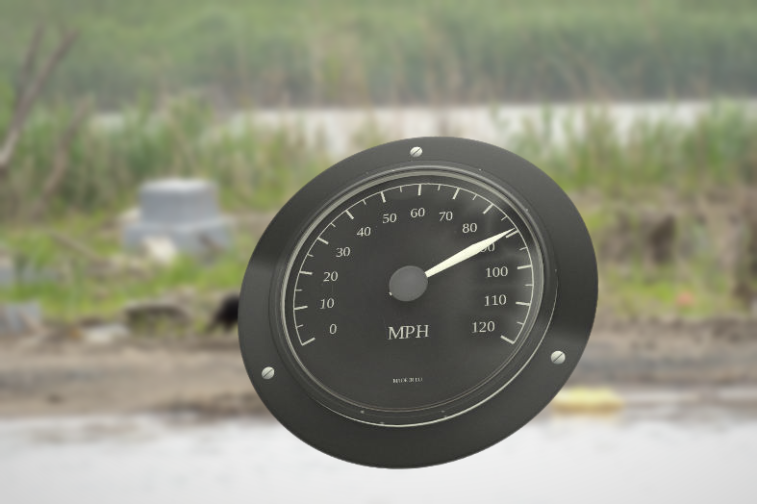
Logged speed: 90; mph
